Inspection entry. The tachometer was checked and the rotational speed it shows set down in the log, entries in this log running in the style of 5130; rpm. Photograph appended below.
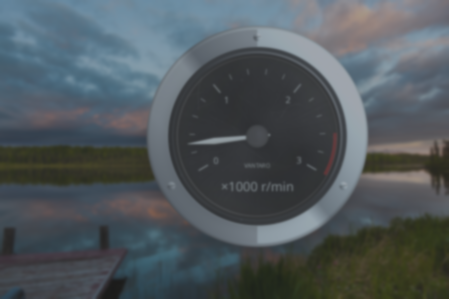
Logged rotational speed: 300; rpm
